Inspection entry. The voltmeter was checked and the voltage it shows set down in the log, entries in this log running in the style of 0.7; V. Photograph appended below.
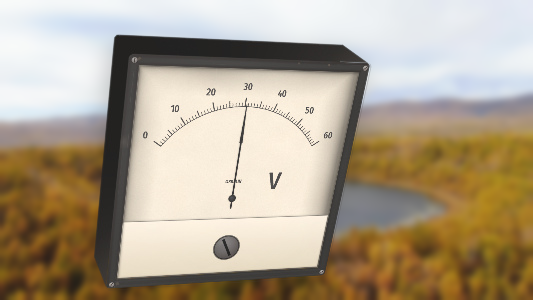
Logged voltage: 30; V
